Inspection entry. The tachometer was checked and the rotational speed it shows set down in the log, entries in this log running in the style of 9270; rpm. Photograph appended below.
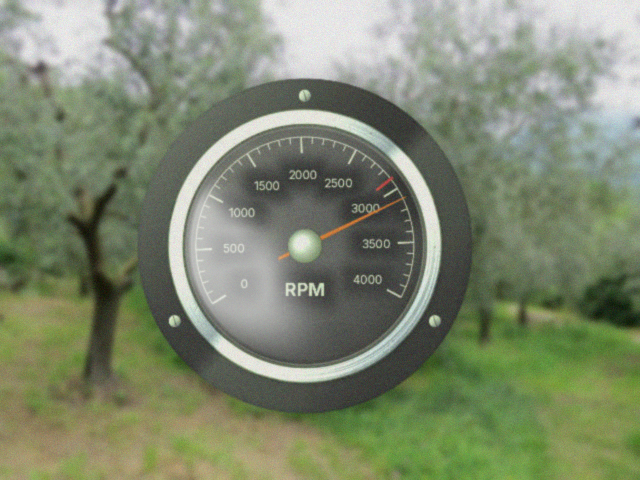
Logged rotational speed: 3100; rpm
